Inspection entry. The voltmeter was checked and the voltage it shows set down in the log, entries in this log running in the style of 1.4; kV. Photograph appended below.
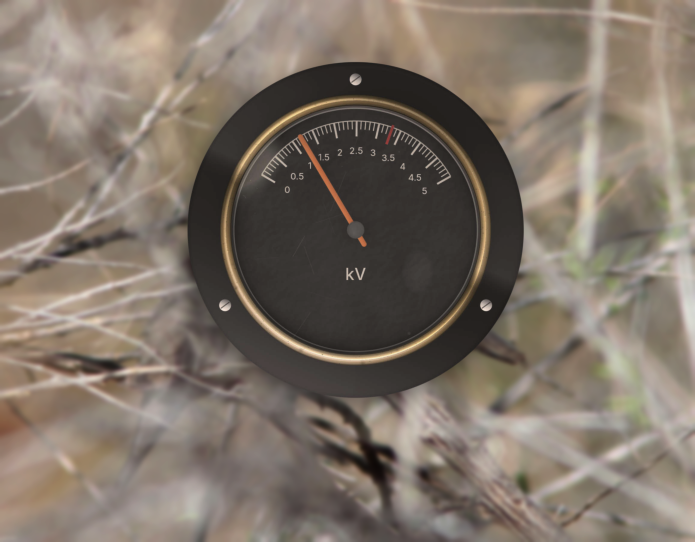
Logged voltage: 1.2; kV
